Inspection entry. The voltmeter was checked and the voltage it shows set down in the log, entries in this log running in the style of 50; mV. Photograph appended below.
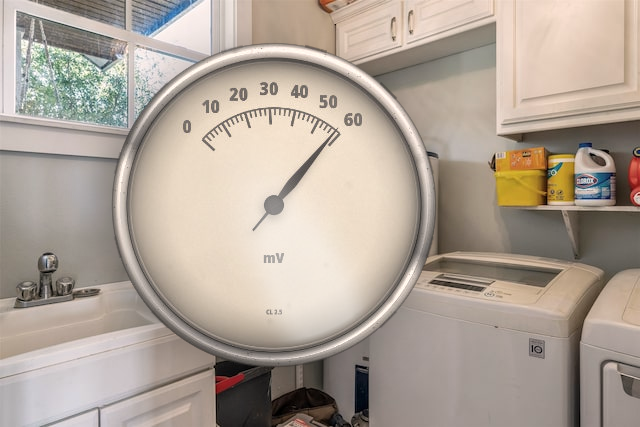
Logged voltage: 58; mV
